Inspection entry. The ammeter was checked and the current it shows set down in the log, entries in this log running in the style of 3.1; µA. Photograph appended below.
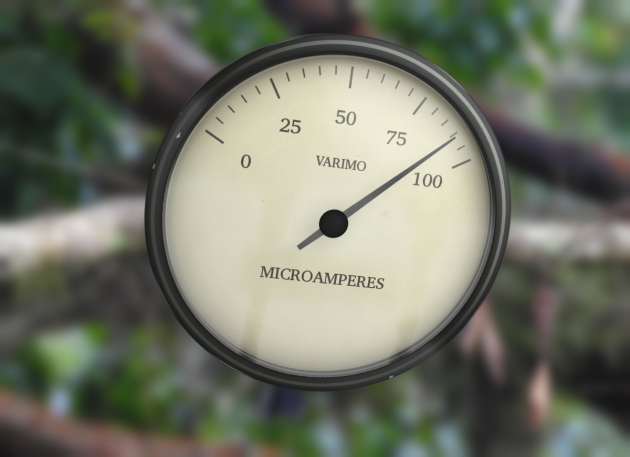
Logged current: 90; µA
